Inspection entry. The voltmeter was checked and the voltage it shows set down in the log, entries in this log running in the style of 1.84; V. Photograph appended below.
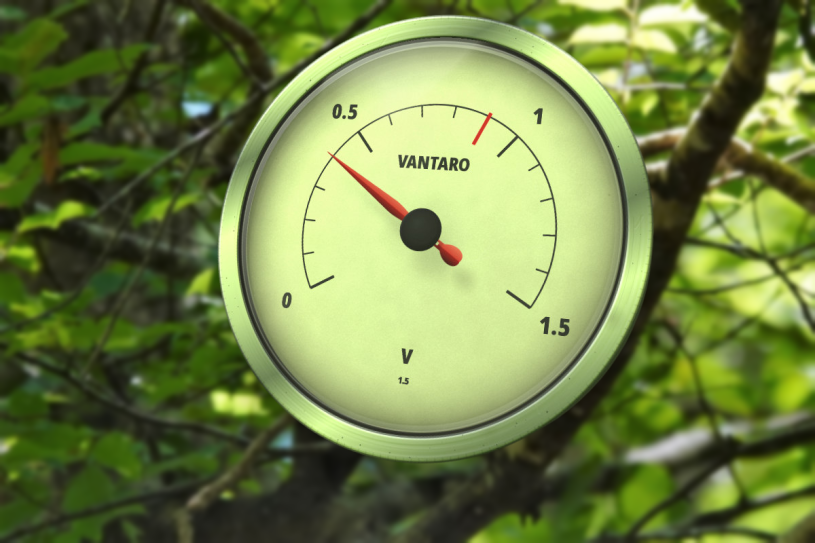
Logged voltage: 0.4; V
